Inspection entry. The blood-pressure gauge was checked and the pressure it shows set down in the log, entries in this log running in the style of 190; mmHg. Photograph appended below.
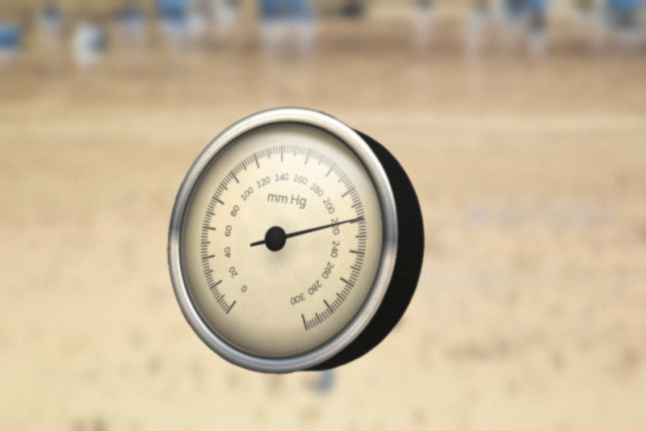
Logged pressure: 220; mmHg
